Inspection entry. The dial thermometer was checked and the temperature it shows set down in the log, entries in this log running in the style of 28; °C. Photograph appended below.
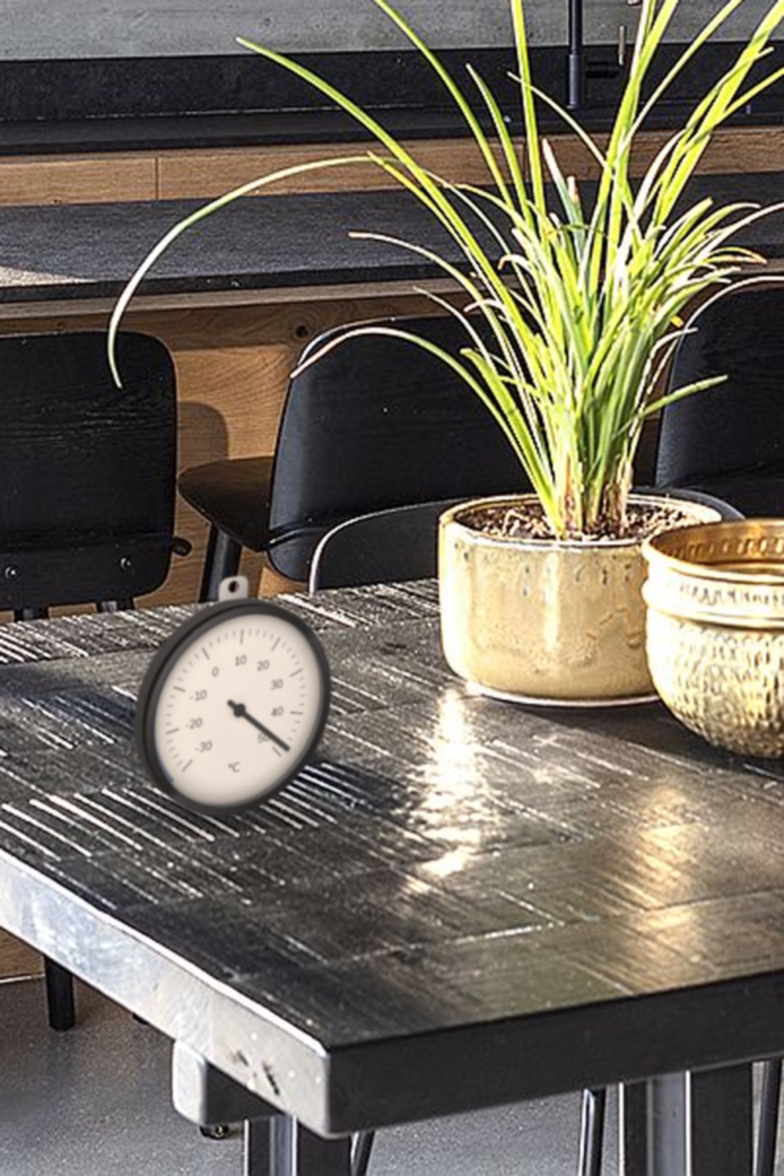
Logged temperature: 48; °C
